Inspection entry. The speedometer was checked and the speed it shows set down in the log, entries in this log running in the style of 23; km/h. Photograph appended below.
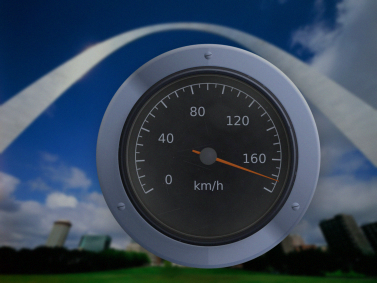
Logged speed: 172.5; km/h
